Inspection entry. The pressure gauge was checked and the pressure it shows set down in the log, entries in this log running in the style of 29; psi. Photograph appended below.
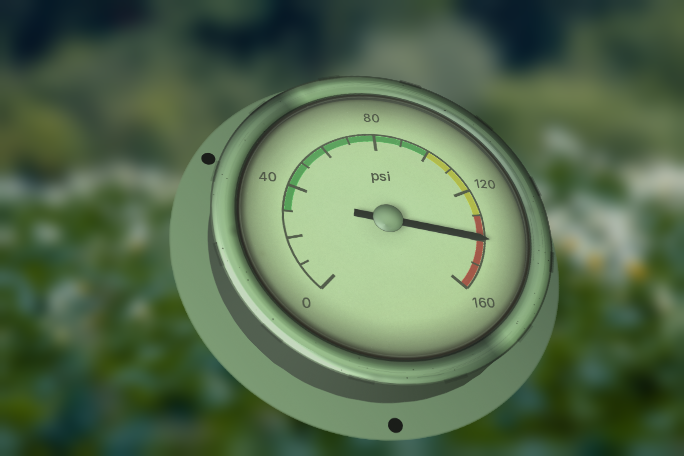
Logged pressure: 140; psi
